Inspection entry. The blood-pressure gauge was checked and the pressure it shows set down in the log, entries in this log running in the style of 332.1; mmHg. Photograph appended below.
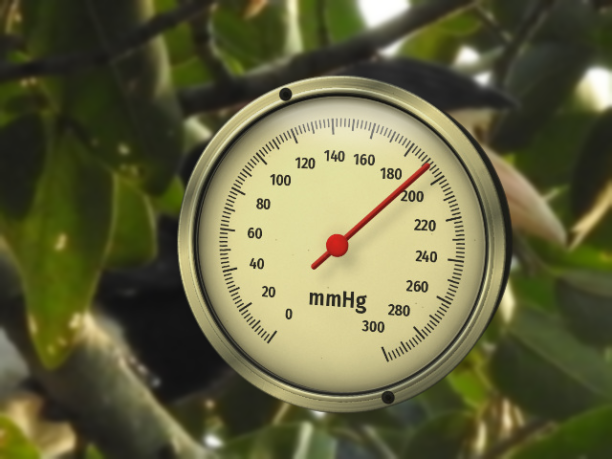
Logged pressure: 192; mmHg
